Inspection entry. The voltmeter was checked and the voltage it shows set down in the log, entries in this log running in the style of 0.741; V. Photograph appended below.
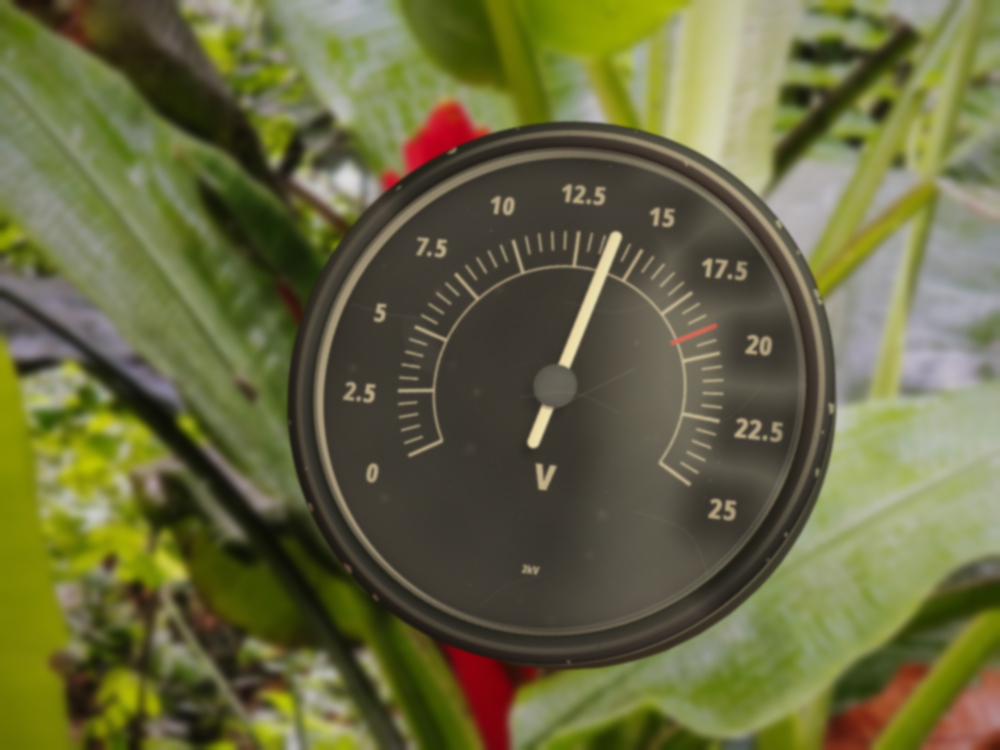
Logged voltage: 14; V
